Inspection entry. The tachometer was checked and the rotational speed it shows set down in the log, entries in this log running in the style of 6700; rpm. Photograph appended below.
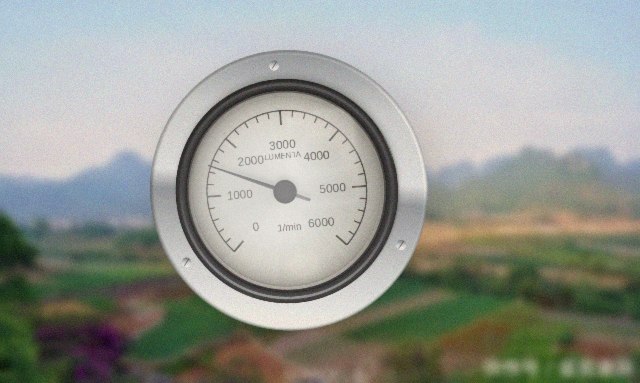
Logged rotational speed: 1500; rpm
